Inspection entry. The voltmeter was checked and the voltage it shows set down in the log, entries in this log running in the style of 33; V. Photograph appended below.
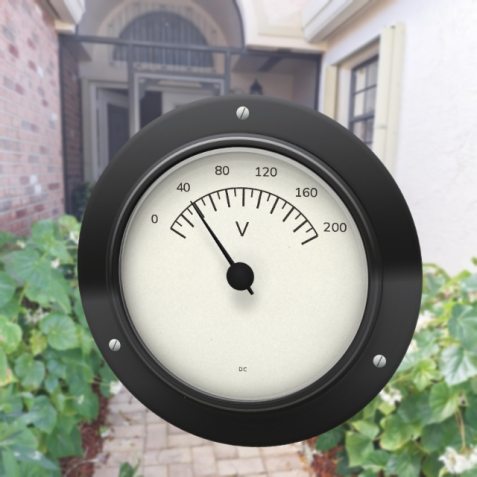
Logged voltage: 40; V
